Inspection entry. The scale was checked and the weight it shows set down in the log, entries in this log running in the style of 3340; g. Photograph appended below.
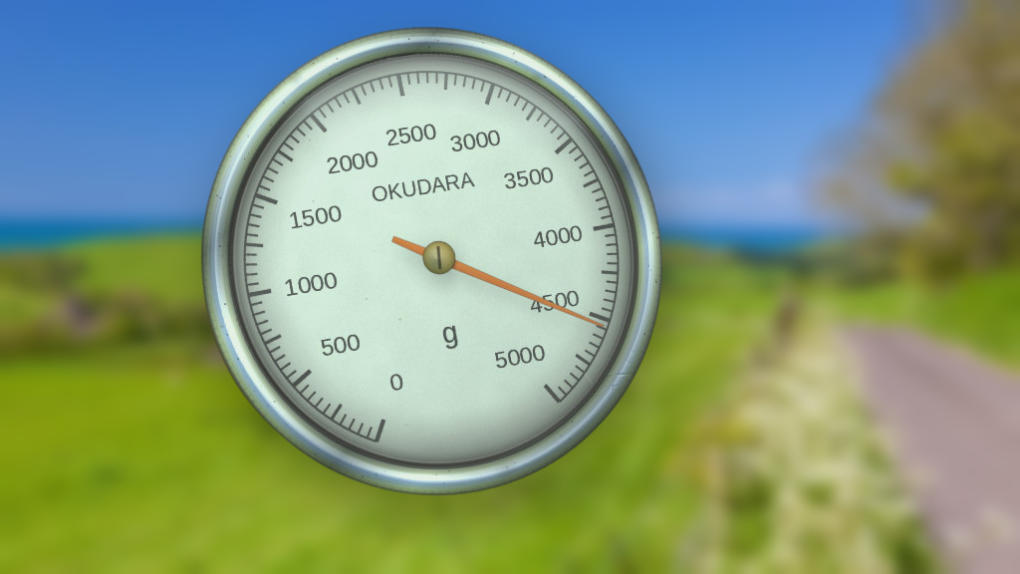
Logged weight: 4550; g
